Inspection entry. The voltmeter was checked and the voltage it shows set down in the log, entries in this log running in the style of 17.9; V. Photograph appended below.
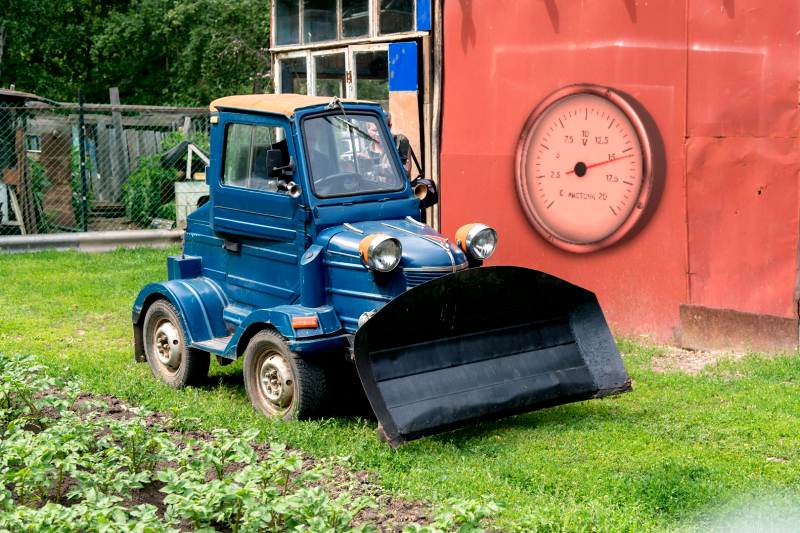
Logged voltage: 15.5; V
